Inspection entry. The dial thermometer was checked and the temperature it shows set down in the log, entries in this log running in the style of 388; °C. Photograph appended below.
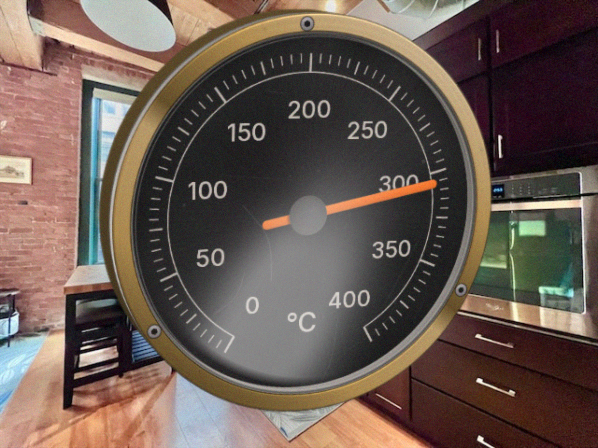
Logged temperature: 305; °C
